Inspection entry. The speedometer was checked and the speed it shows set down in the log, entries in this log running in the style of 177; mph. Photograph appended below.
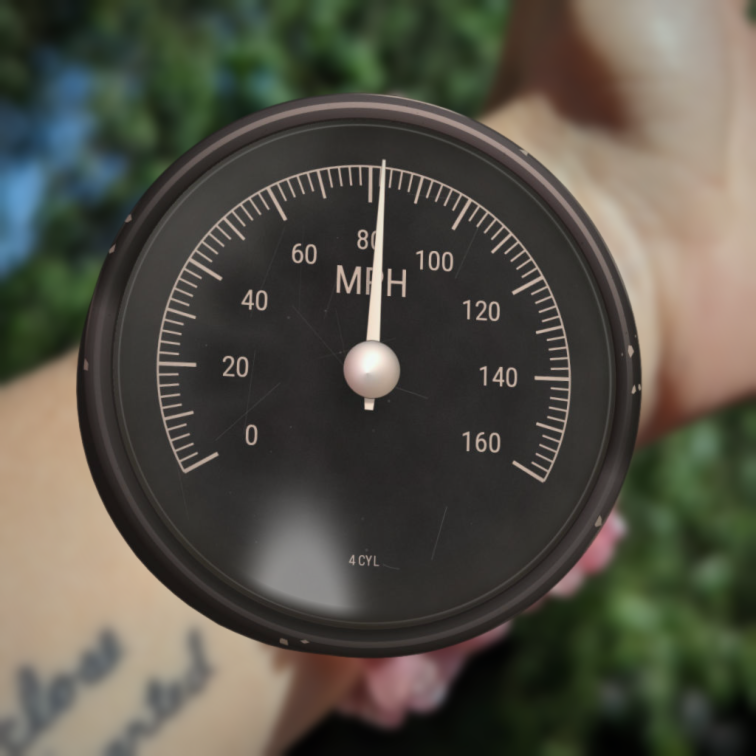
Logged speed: 82; mph
